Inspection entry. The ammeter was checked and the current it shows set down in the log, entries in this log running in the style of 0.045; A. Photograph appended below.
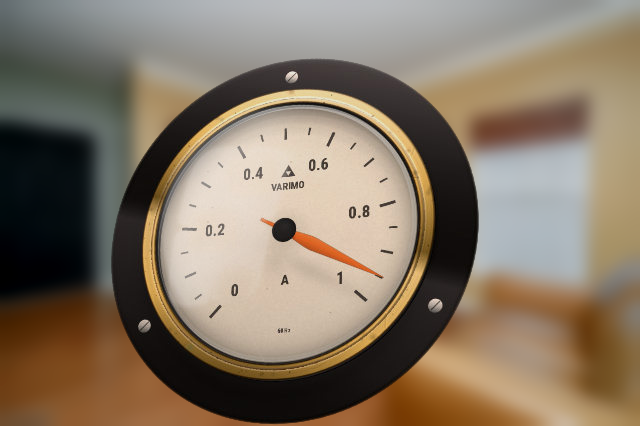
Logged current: 0.95; A
